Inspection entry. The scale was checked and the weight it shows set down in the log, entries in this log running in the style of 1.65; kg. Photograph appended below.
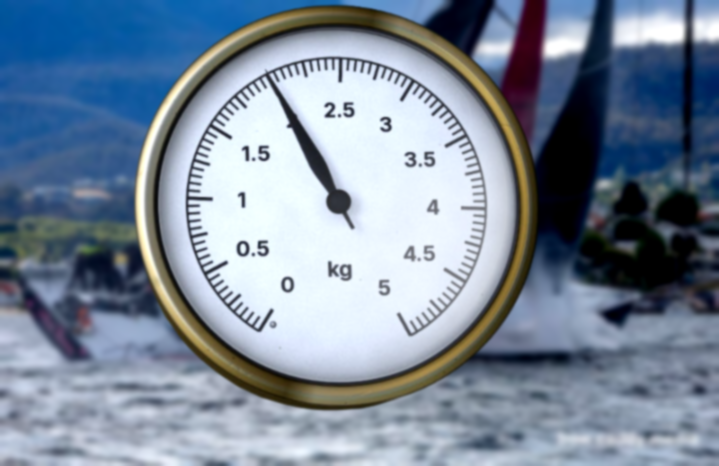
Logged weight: 2; kg
